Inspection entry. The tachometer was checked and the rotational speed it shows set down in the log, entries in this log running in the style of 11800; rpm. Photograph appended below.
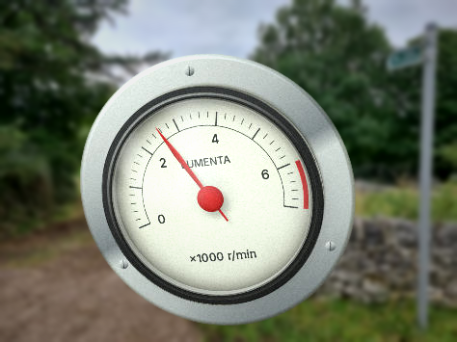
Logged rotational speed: 2600; rpm
